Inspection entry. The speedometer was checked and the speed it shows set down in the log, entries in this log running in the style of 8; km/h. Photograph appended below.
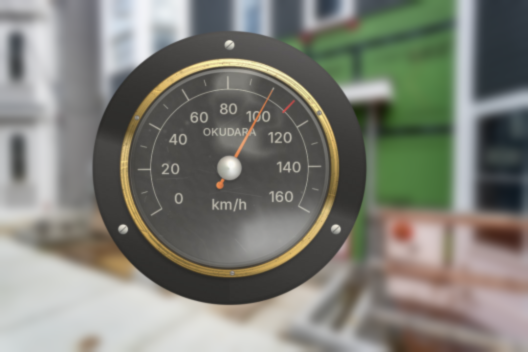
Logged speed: 100; km/h
